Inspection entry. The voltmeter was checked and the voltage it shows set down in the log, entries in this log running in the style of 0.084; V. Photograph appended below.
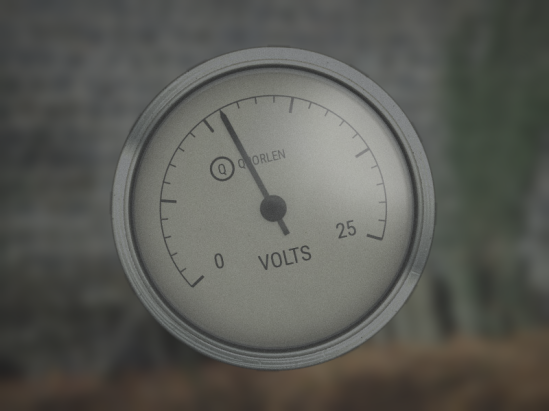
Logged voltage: 11; V
